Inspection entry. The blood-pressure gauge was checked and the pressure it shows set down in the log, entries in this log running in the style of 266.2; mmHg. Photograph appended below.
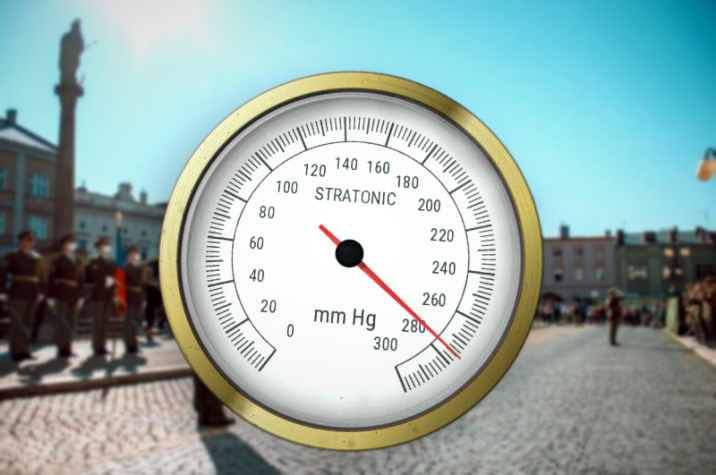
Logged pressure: 276; mmHg
